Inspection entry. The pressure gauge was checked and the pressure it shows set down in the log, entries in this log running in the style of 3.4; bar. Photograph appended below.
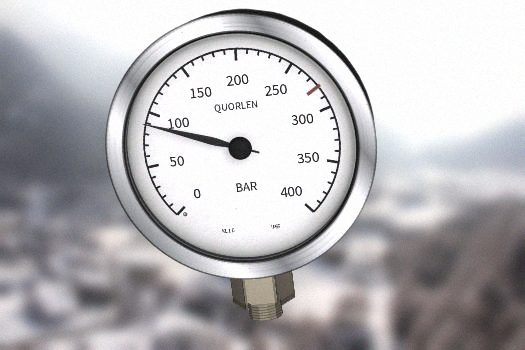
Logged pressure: 90; bar
